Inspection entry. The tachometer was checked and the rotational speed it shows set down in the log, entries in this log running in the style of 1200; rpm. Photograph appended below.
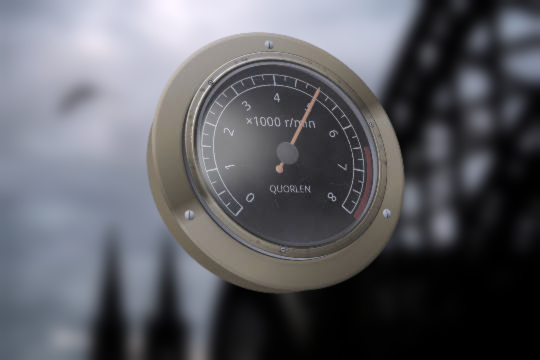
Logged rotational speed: 5000; rpm
